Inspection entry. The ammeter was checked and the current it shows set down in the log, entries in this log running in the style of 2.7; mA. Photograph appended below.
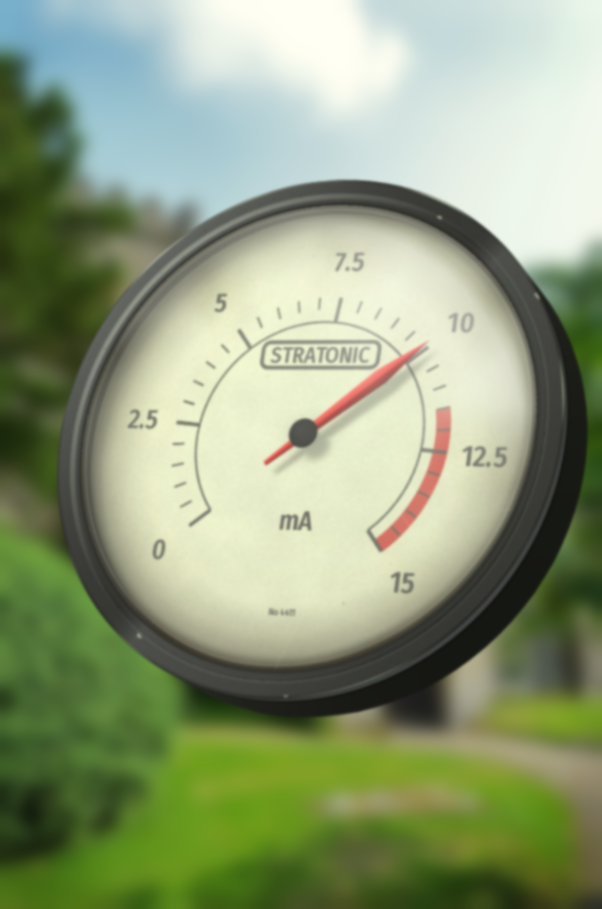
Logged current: 10; mA
